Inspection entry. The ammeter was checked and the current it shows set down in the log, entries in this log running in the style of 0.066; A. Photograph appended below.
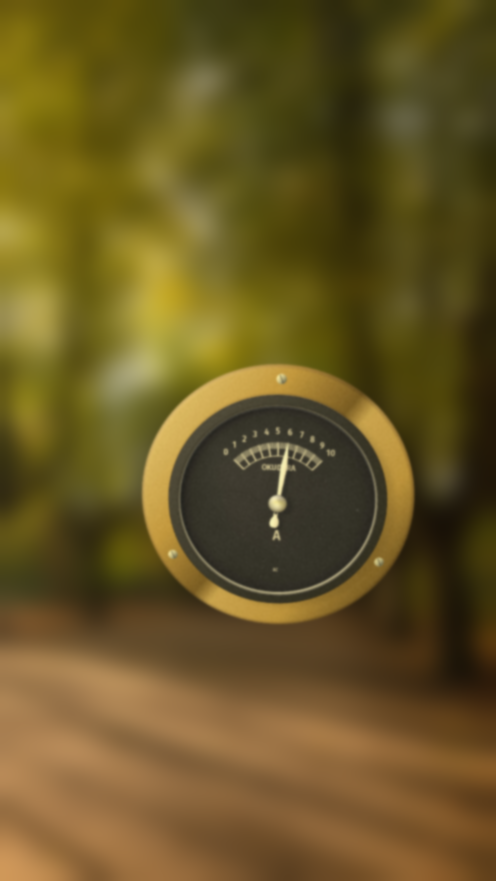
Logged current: 6; A
